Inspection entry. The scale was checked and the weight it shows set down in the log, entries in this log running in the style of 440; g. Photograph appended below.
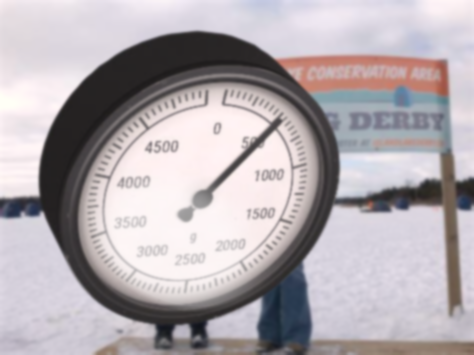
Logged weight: 500; g
